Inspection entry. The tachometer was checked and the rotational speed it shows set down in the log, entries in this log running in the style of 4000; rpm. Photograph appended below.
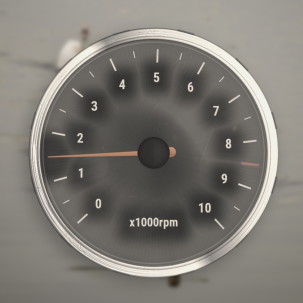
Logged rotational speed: 1500; rpm
